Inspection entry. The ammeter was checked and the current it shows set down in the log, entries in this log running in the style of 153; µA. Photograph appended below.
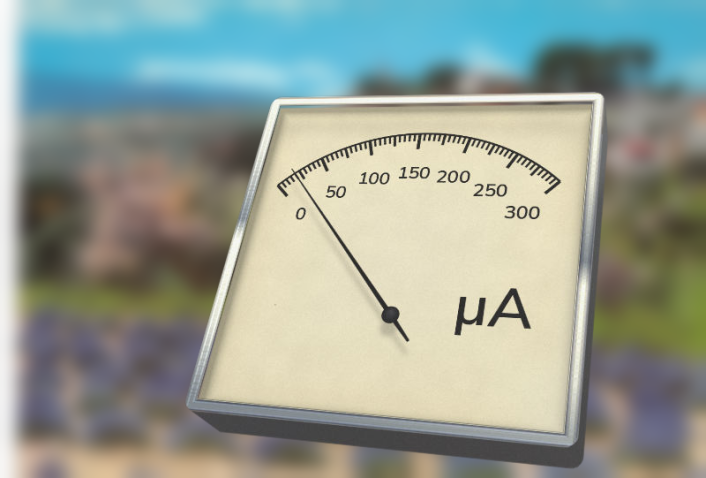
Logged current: 20; µA
